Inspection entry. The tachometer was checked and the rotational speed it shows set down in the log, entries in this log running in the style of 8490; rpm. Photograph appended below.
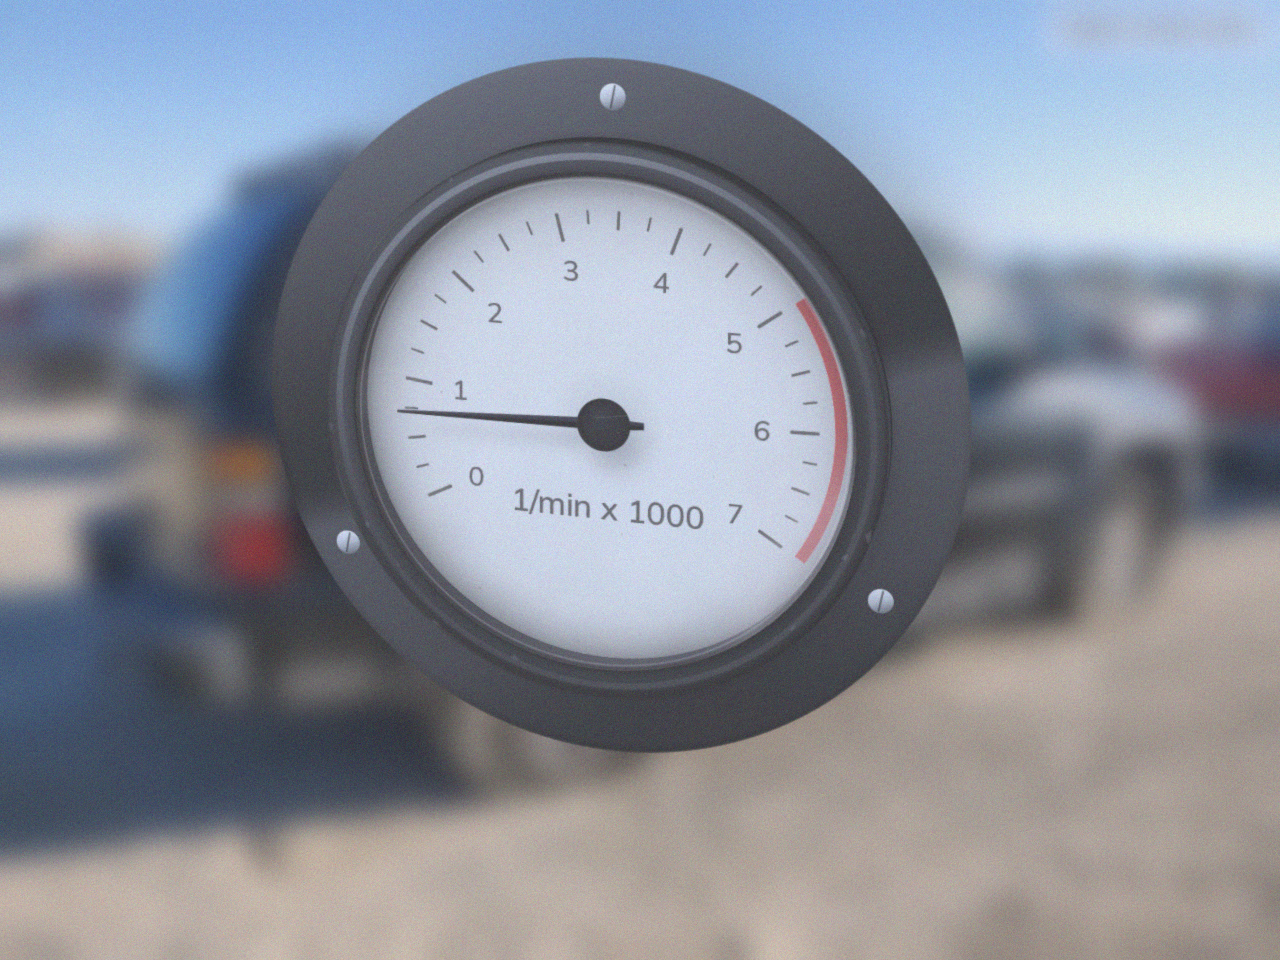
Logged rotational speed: 750; rpm
